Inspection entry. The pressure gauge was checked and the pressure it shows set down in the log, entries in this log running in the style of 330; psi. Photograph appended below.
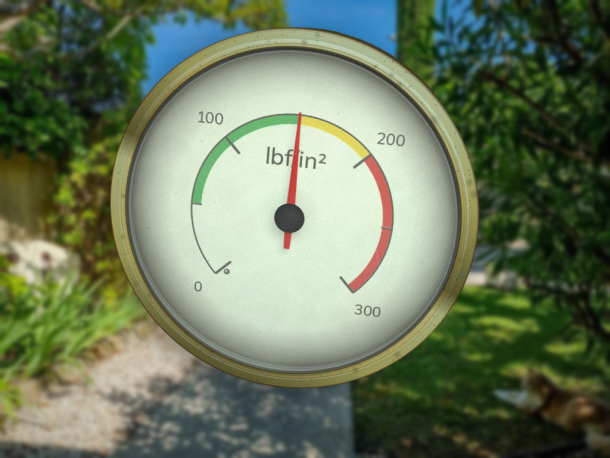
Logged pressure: 150; psi
